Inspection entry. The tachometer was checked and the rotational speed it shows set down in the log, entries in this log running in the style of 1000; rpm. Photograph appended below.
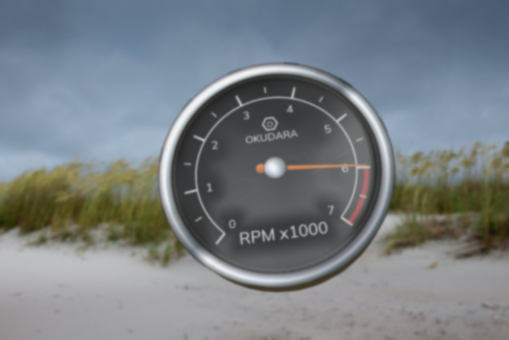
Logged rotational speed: 6000; rpm
